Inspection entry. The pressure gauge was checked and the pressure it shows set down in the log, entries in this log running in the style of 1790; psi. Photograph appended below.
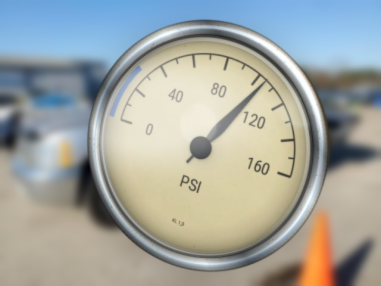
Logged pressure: 105; psi
